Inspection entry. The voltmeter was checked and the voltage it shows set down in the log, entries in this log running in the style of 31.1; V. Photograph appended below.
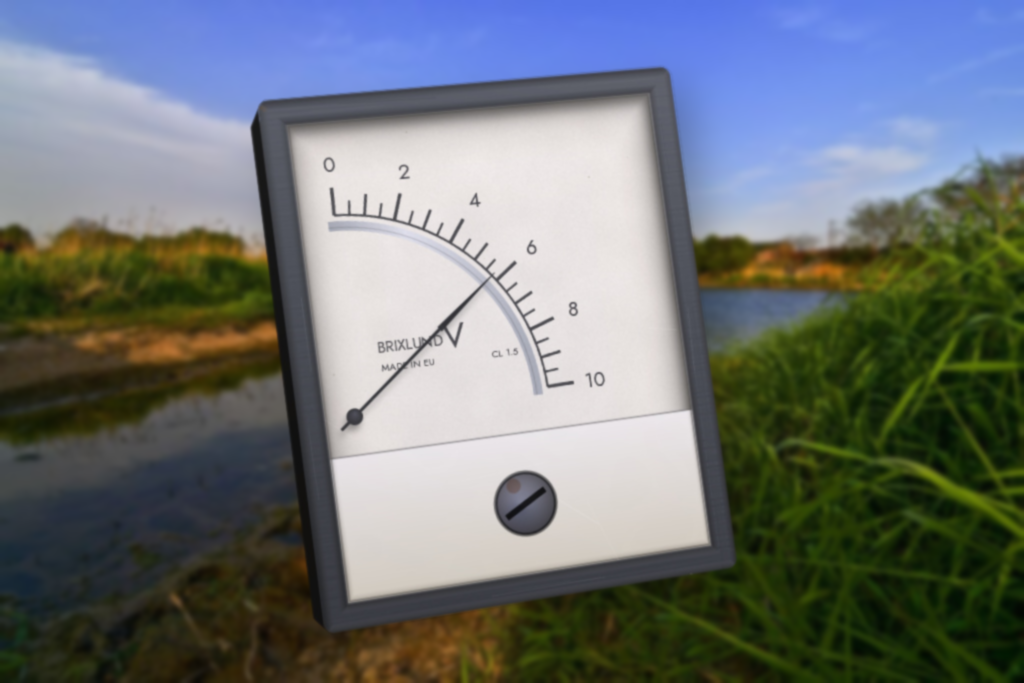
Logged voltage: 5.75; V
